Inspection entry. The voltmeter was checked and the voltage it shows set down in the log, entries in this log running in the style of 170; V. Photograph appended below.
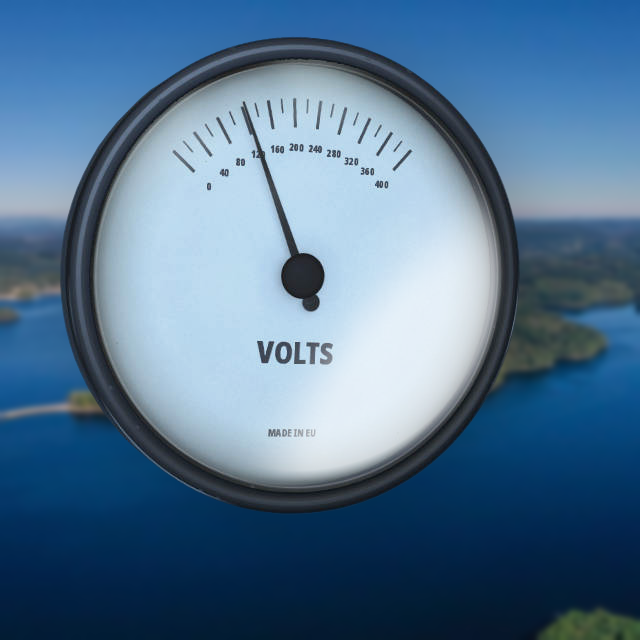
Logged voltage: 120; V
